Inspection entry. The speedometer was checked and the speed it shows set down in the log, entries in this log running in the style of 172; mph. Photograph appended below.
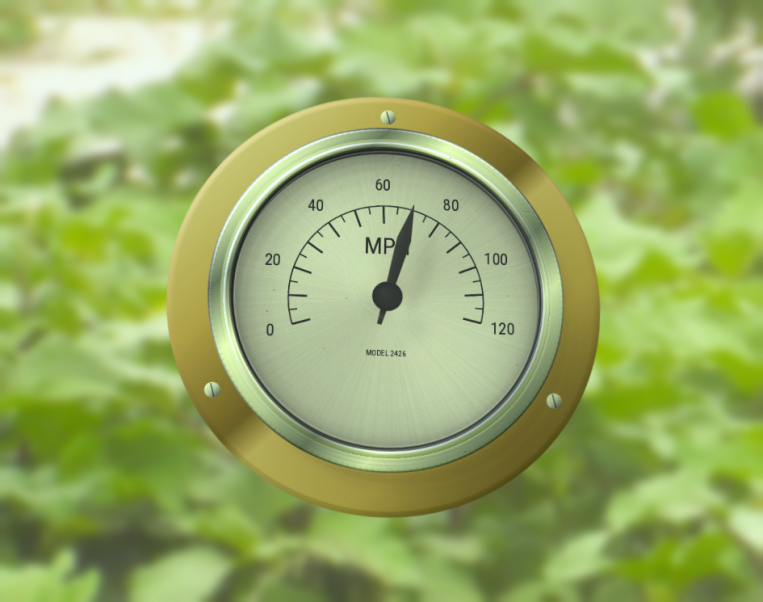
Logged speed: 70; mph
